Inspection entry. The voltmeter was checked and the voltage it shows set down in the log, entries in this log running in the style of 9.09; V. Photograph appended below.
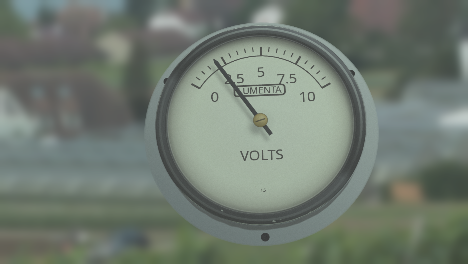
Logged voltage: 2; V
